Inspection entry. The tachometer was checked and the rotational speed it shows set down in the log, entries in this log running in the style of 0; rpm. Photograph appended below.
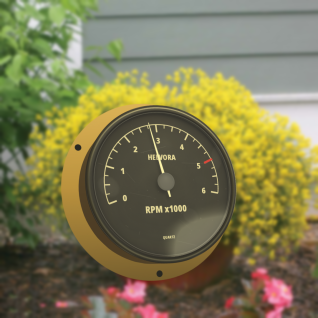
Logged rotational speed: 2750; rpm
